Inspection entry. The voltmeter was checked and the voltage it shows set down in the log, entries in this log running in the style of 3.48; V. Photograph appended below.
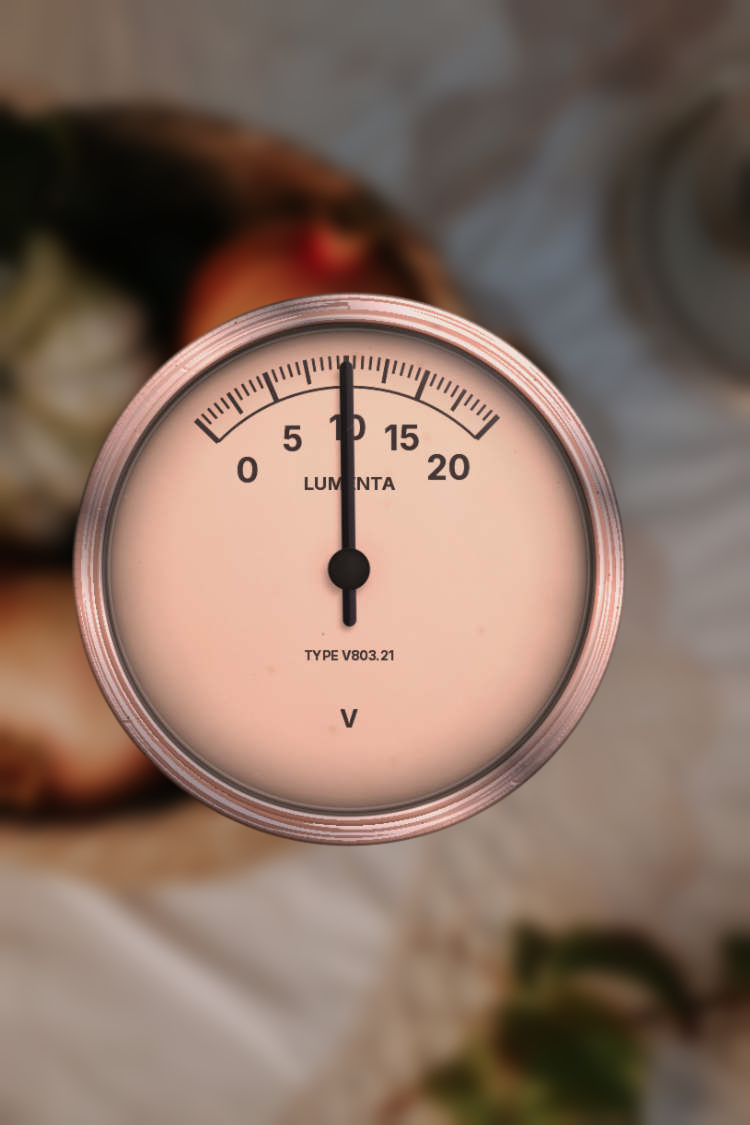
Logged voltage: 10; V
